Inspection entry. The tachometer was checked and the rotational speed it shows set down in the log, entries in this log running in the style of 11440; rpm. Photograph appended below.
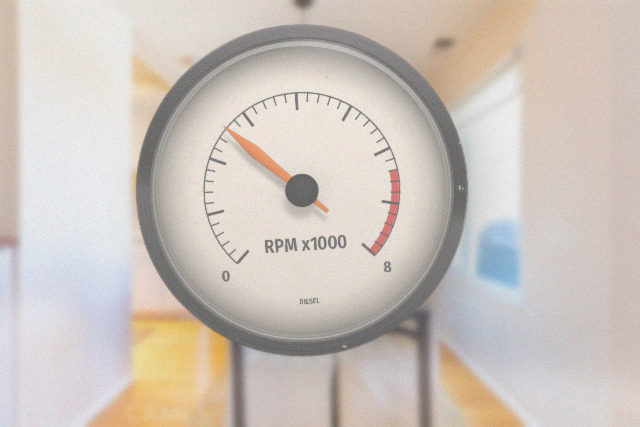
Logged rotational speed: 2600; rpm
